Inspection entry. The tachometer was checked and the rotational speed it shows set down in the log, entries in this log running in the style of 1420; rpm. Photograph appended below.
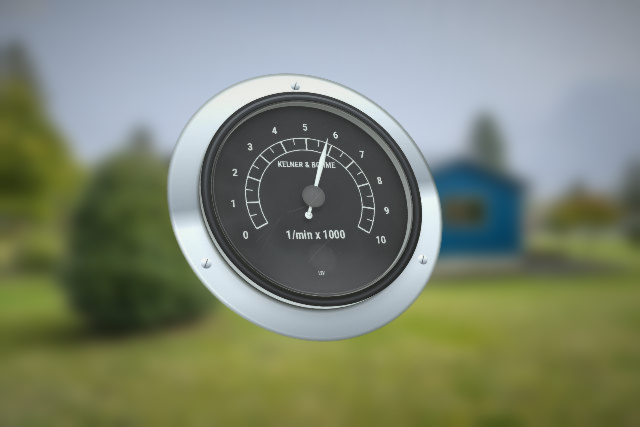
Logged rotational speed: 5750; rpm
